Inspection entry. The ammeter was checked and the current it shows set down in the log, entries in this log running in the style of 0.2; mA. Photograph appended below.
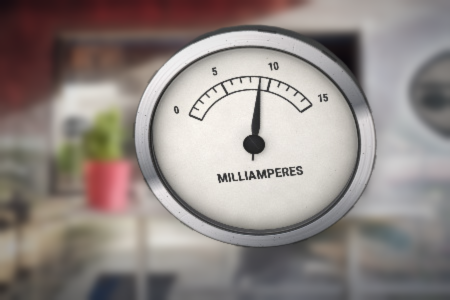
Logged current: 9; mA
